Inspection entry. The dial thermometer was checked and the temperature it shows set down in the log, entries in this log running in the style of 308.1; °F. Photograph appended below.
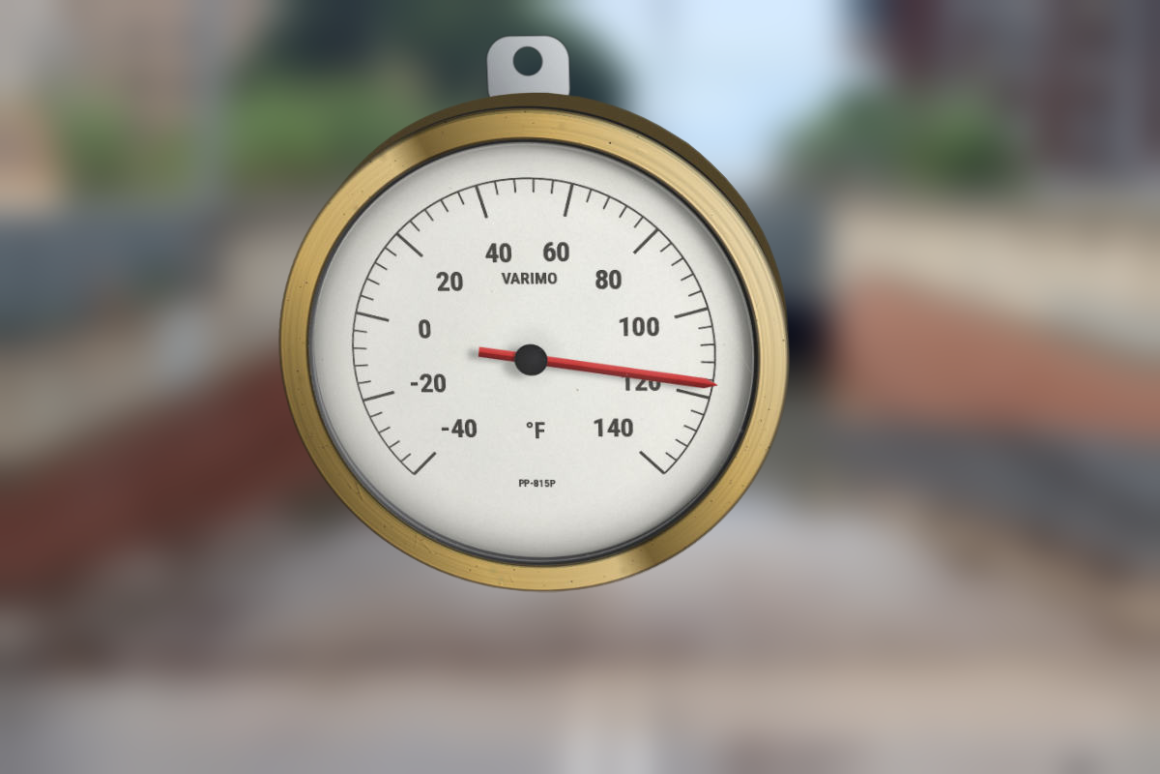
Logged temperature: 116; °F
